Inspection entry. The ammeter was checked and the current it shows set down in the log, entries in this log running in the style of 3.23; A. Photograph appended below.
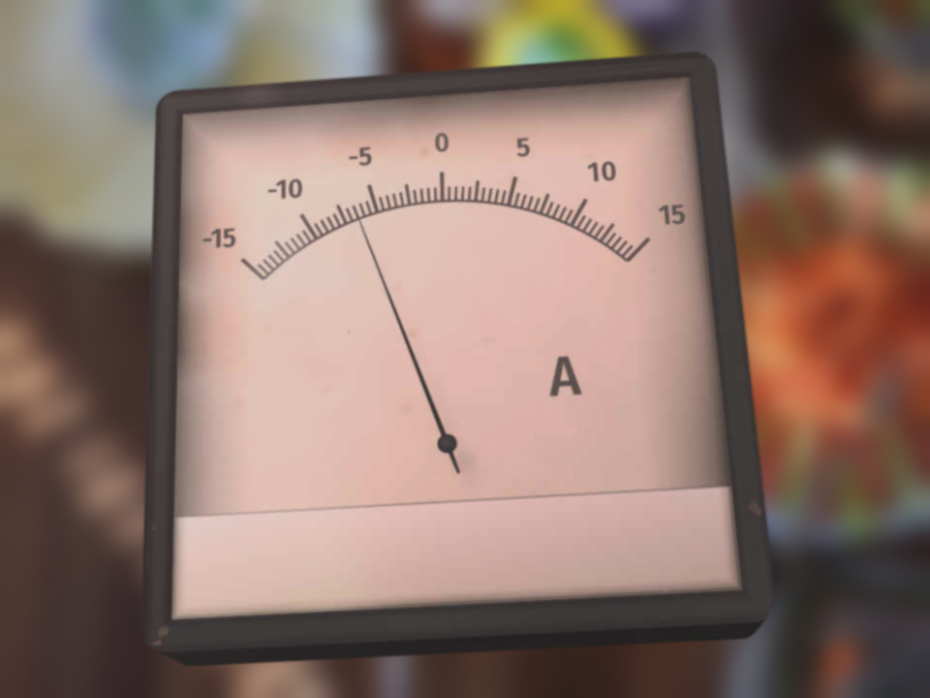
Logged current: -6.5; A
